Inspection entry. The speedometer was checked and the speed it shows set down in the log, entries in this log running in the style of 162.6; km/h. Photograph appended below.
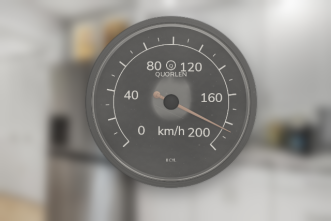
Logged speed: 185; km/h
